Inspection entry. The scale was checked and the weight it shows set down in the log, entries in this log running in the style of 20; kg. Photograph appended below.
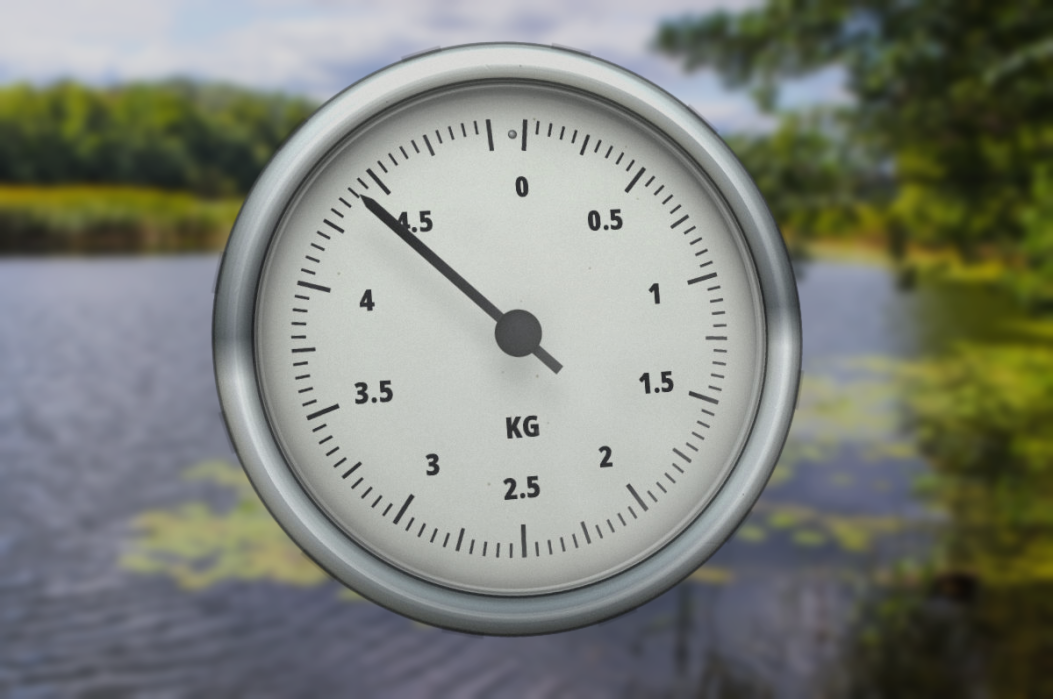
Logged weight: 4.4; kg
